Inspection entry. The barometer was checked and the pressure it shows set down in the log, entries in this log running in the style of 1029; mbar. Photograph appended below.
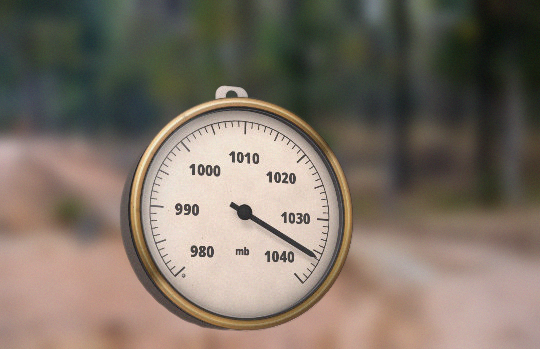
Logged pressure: 1036; mbar
